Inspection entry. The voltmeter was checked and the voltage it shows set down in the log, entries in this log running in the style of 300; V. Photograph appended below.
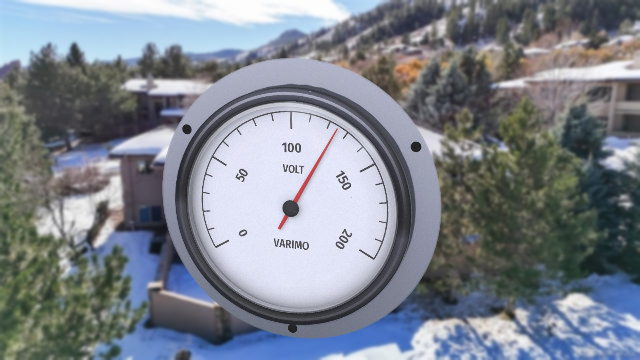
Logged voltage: 125; V
